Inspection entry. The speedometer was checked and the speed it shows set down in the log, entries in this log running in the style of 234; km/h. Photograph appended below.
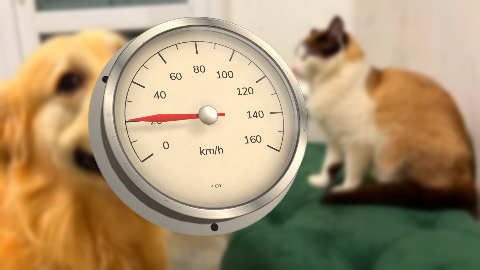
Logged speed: 20; km/h
